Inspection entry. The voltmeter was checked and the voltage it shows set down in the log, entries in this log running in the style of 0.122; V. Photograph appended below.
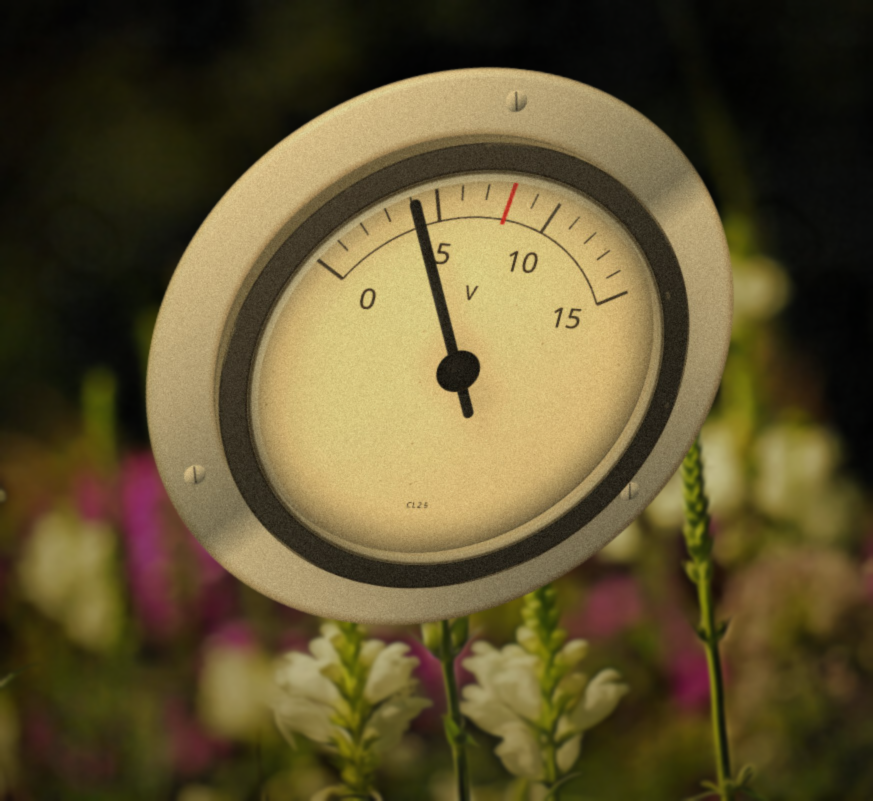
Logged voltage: 4; V
